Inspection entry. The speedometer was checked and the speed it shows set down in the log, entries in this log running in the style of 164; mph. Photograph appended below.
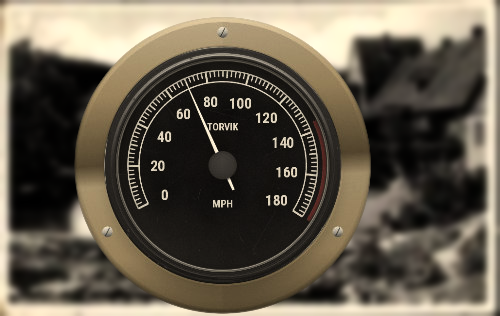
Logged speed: 70; mph
